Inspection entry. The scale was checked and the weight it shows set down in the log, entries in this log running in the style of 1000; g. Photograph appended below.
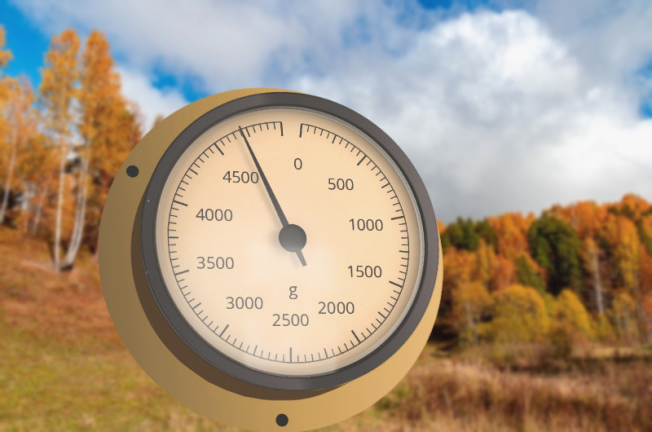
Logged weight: 4700; g
